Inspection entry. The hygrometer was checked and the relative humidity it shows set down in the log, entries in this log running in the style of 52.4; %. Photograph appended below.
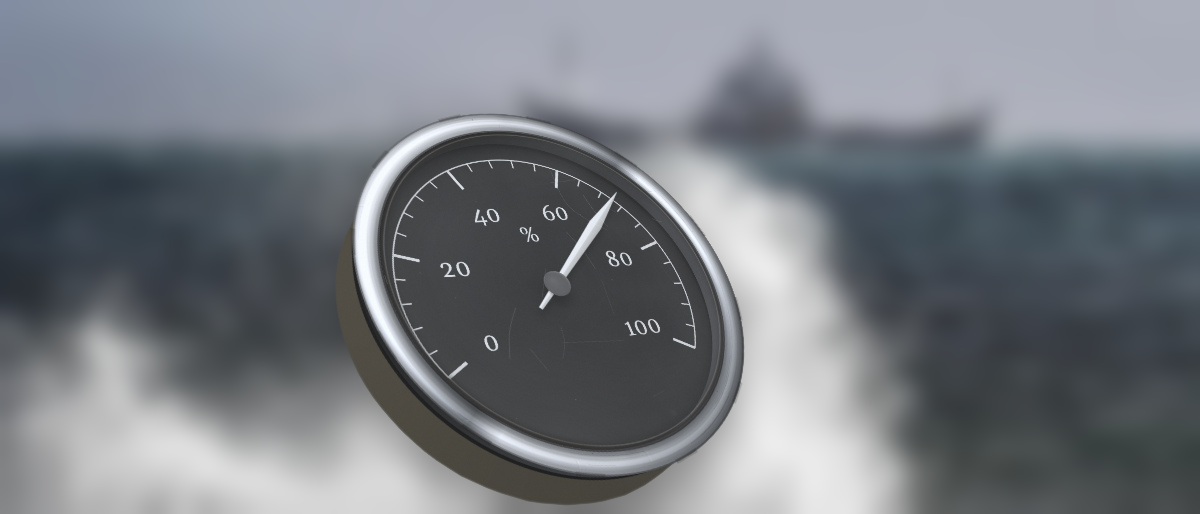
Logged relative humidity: 70; %
